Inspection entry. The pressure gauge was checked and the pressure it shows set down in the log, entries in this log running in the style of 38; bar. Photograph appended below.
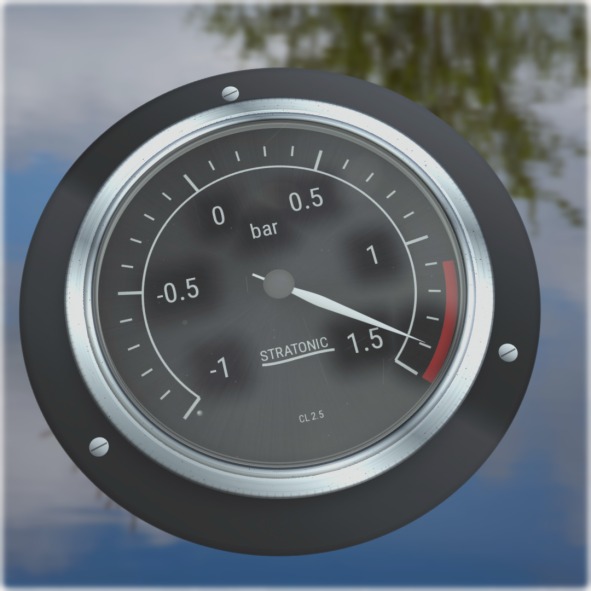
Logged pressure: 1.4; bar
